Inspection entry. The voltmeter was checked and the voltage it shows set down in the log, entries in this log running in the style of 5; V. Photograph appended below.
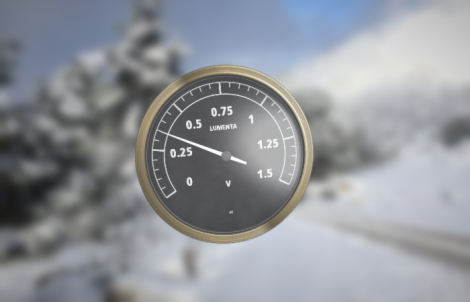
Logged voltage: 0.35; V
